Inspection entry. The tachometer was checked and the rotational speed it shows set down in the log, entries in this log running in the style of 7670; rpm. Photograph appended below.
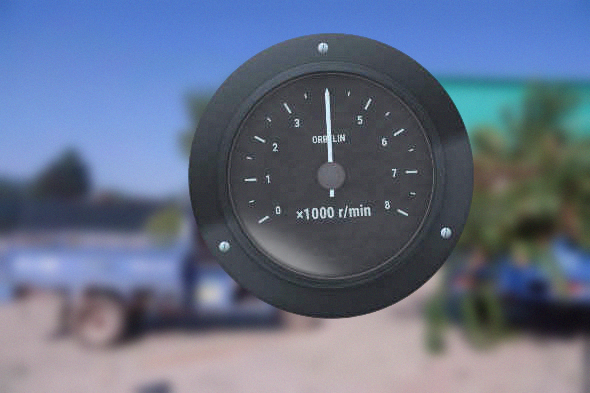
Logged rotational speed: 4000; rpm
